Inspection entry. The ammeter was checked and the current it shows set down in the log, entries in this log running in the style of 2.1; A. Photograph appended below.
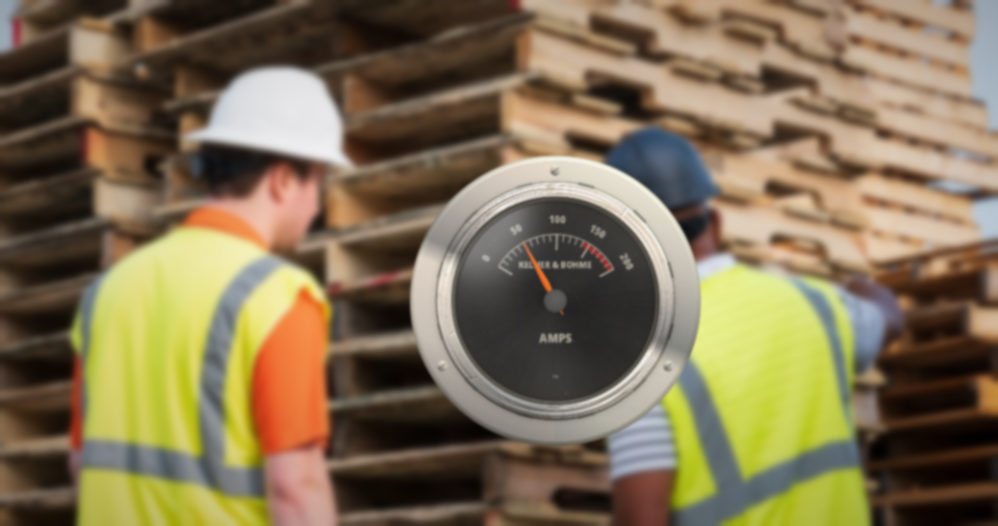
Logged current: 50; A
